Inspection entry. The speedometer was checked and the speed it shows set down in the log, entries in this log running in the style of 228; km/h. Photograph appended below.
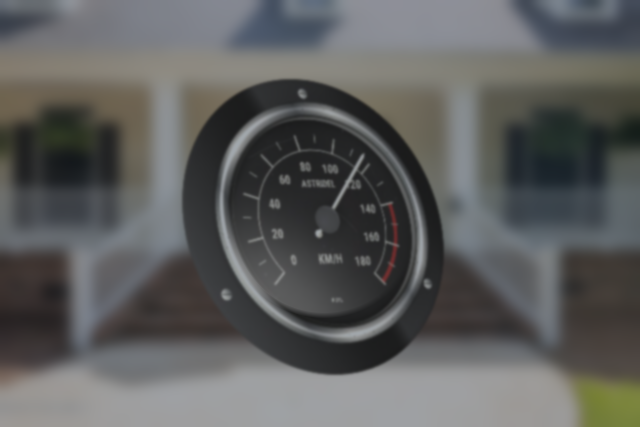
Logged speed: 115; km/h
